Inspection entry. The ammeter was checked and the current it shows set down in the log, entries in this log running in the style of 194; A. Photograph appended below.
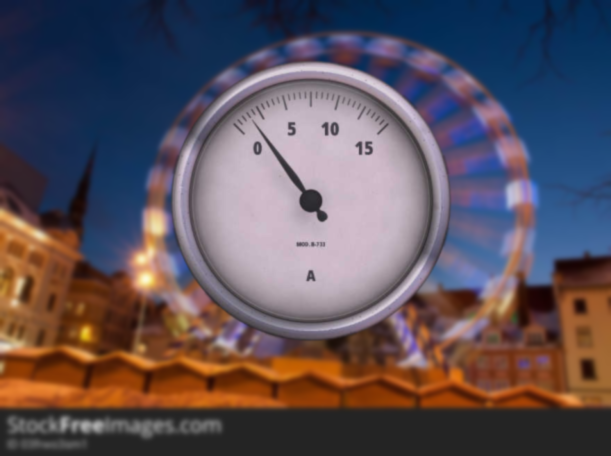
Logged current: 1.5; A
